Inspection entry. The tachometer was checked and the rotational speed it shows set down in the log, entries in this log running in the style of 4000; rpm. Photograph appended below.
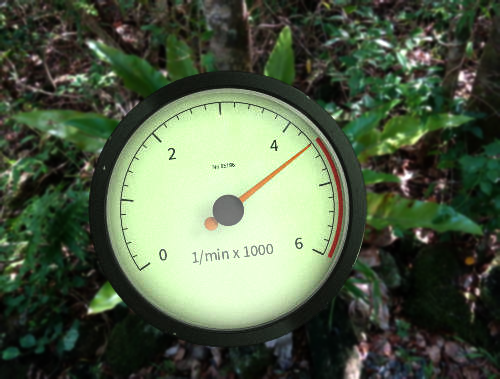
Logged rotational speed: 4400; rpm
